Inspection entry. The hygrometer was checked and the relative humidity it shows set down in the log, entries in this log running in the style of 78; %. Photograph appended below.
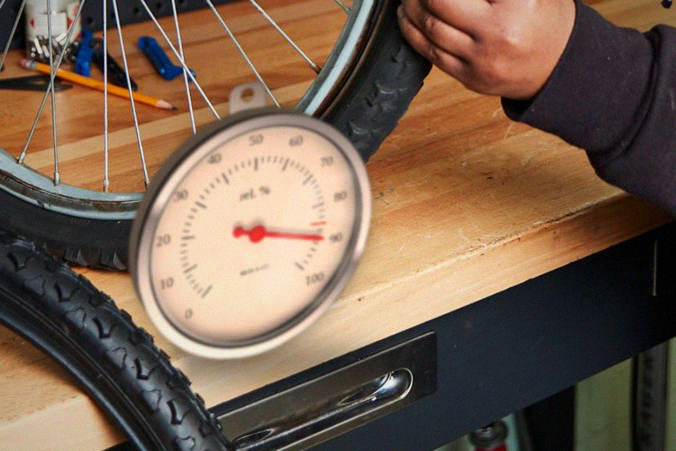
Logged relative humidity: 90; %
